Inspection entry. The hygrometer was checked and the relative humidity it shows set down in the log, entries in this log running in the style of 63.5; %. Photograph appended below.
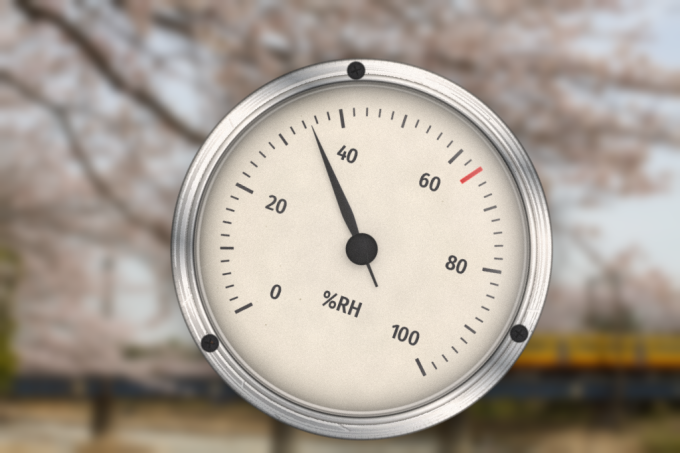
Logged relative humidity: 35; %
